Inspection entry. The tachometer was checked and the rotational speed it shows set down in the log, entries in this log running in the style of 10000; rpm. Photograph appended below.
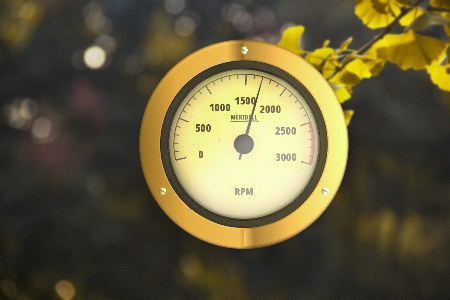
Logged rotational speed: 1700; rpm
